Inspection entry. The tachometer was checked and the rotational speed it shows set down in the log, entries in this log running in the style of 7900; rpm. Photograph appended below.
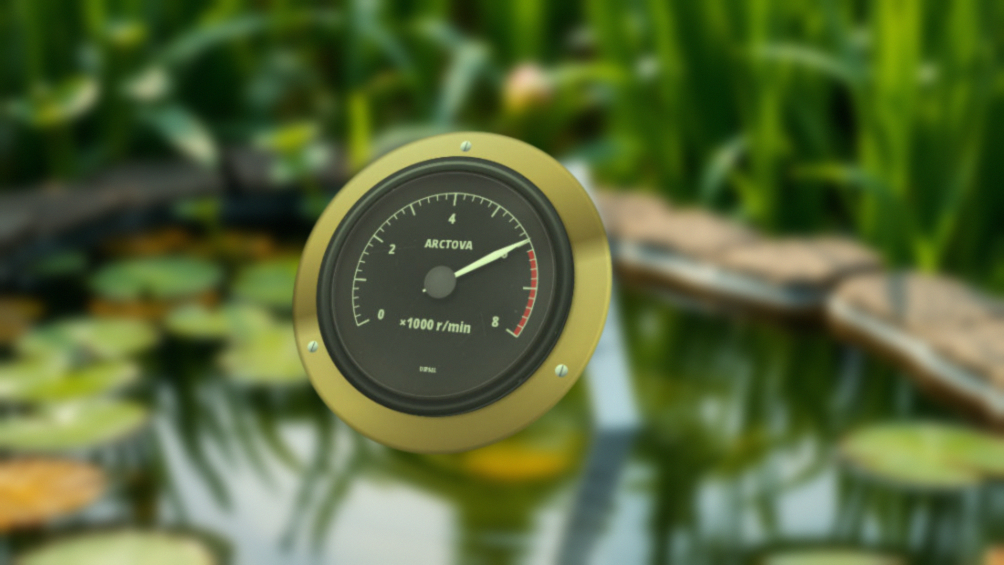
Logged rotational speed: 6000; rpm
